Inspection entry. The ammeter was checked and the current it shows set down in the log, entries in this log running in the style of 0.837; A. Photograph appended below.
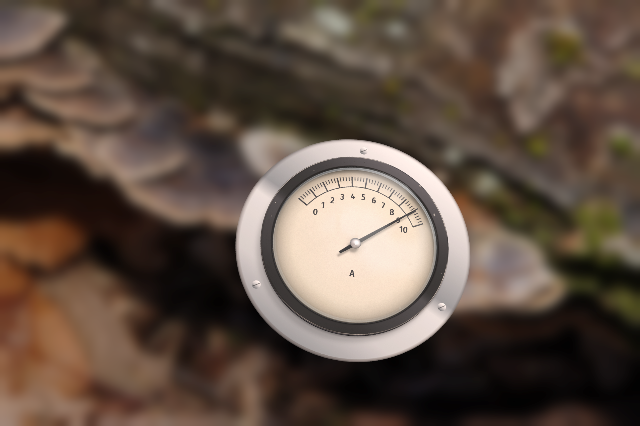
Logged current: 9; A
